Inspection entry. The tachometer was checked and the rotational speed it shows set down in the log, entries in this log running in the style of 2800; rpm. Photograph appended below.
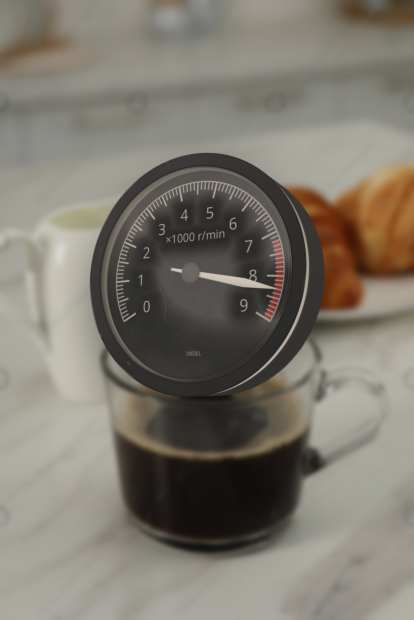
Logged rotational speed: 8300; rpm
